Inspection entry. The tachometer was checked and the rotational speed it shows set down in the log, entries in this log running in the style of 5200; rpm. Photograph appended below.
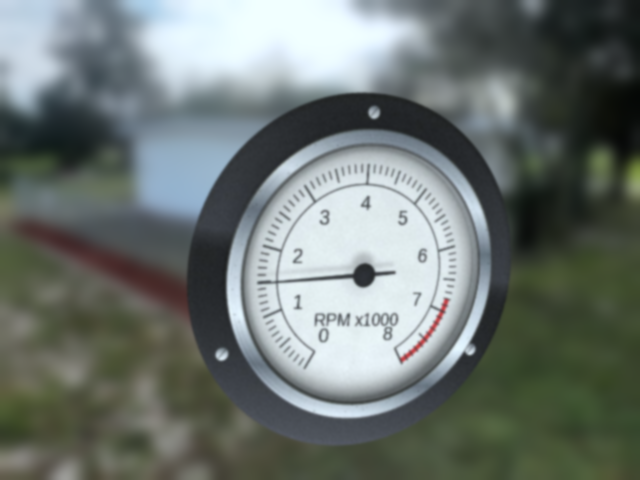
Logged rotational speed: 1500; rpm
